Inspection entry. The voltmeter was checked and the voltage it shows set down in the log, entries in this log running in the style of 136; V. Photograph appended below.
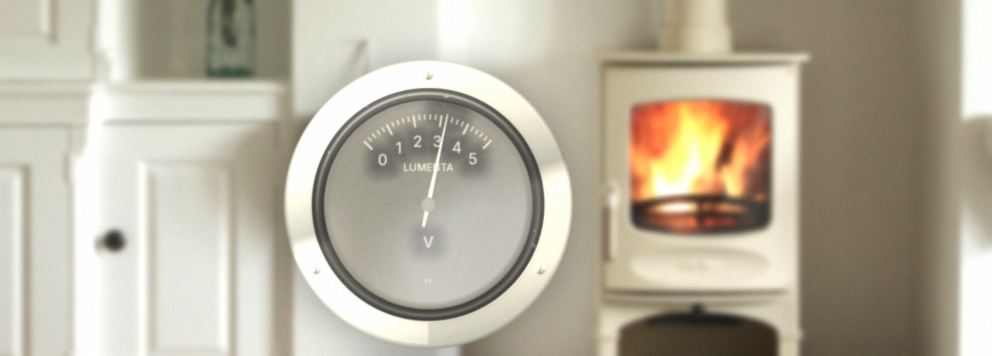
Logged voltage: 3.2; V
